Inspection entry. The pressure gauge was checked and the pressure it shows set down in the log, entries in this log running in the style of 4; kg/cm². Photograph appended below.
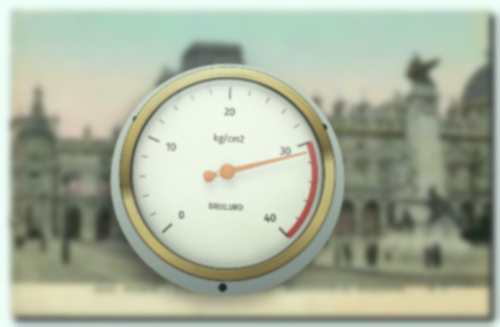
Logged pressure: 31; kg/cm²
